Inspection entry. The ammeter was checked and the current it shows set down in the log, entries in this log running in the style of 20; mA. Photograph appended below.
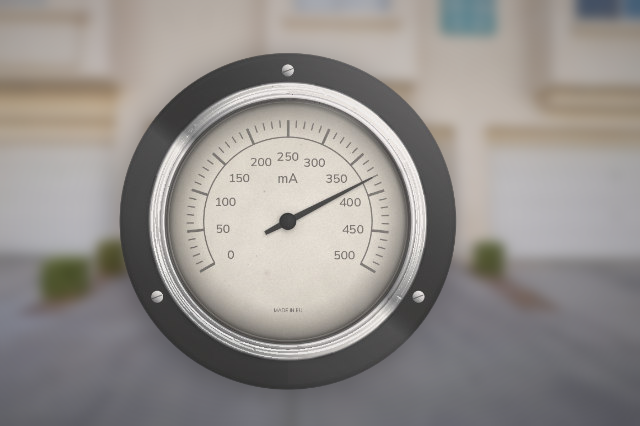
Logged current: 380; mA
